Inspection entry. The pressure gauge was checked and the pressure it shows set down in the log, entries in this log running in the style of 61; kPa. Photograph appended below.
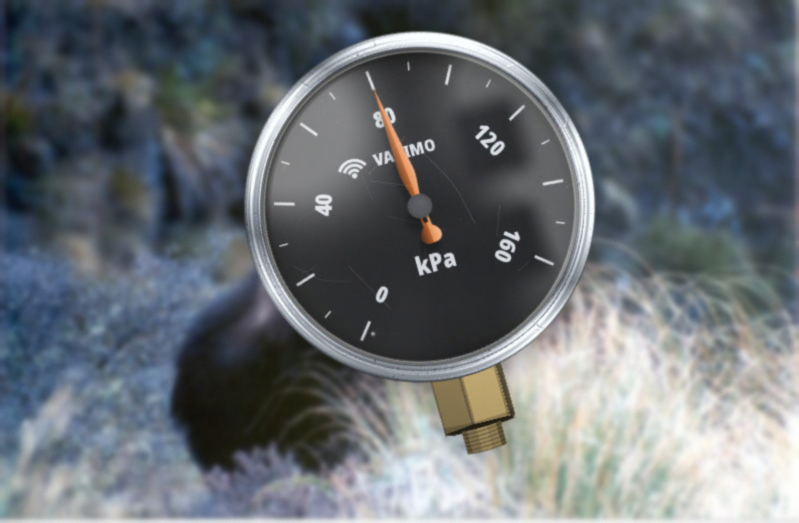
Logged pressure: 80; kPa
